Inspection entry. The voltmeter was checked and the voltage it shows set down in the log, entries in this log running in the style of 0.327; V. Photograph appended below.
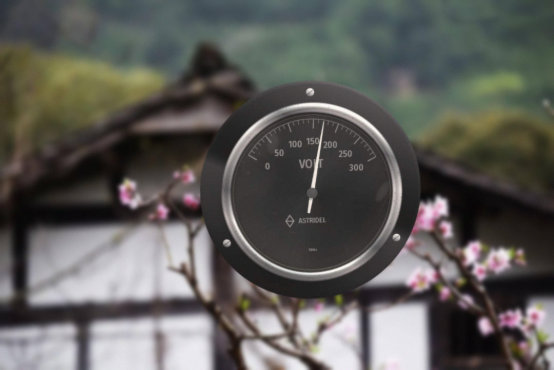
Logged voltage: 170; V
